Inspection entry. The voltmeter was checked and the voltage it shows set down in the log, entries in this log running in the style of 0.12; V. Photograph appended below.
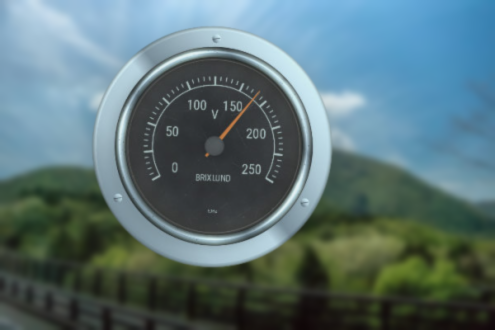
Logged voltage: 165; V
